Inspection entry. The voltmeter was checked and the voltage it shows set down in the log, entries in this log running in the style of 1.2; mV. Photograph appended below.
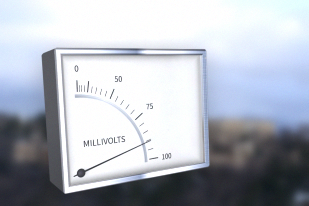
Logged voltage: 90; mV
